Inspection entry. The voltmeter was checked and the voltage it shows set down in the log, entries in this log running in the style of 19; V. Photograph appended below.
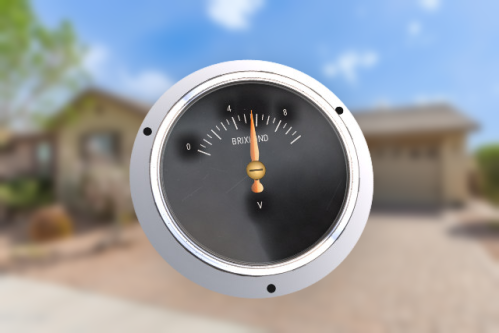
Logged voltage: 5.5; V
